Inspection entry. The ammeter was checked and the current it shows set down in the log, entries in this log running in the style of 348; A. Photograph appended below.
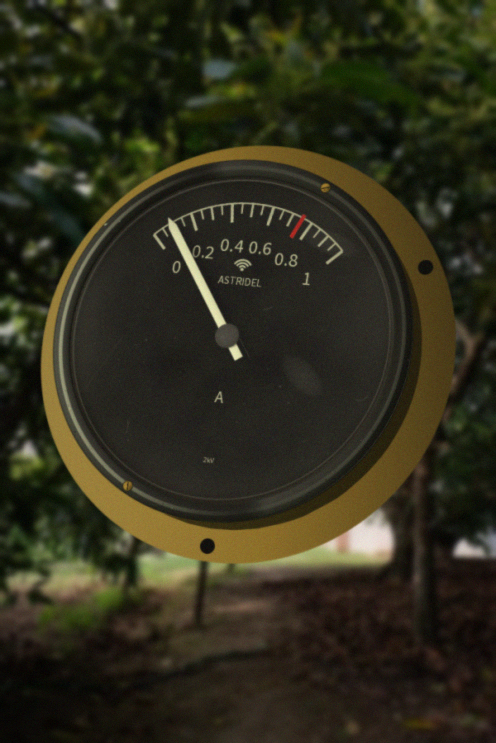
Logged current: 0.1; A
